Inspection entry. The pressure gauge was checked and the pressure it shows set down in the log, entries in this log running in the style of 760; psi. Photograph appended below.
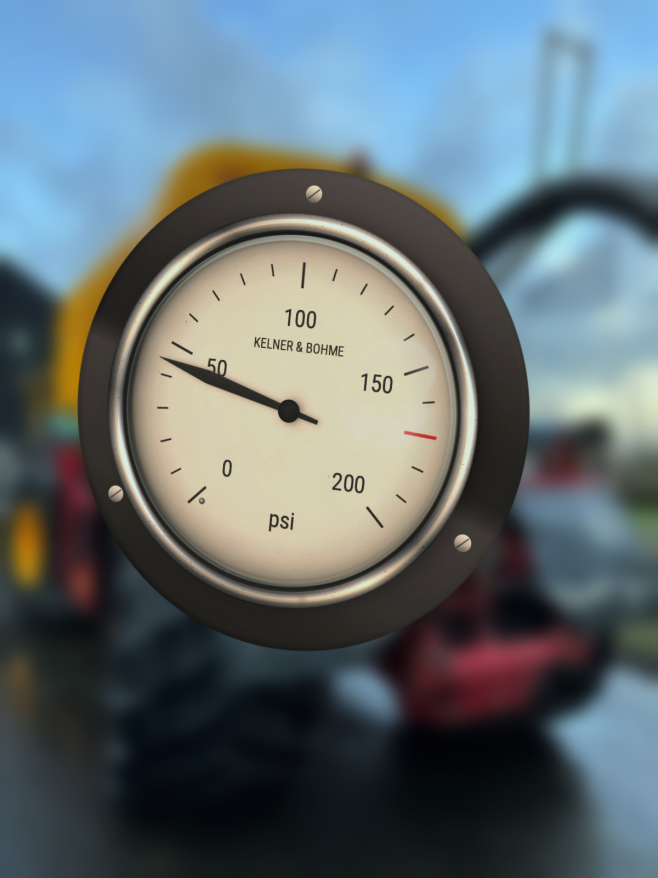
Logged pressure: 45; psi
